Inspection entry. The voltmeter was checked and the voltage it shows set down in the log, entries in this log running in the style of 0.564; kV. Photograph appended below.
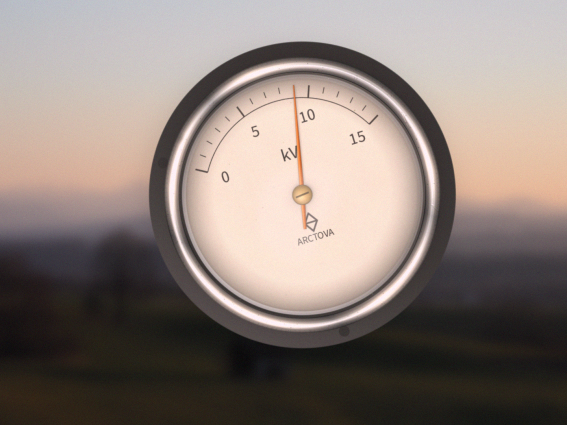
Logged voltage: 9; kV
